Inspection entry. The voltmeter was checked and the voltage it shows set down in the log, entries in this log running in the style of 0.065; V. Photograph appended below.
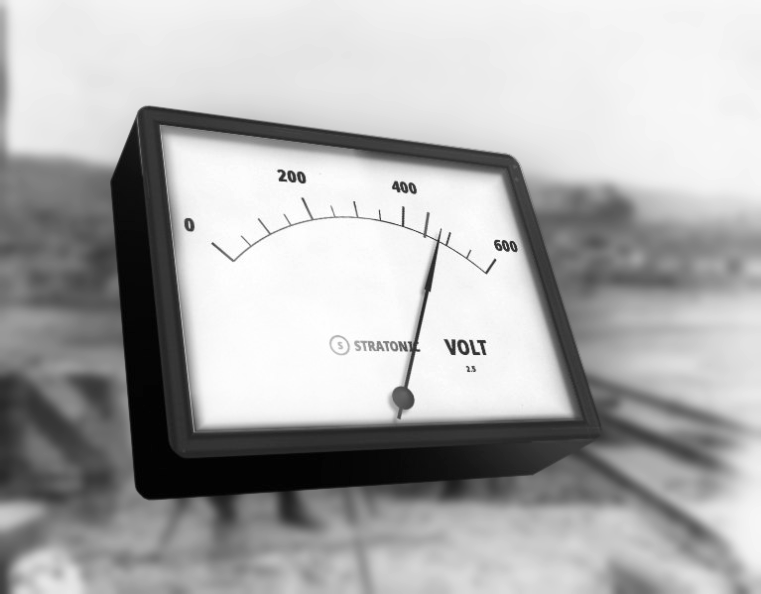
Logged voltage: 475; V
